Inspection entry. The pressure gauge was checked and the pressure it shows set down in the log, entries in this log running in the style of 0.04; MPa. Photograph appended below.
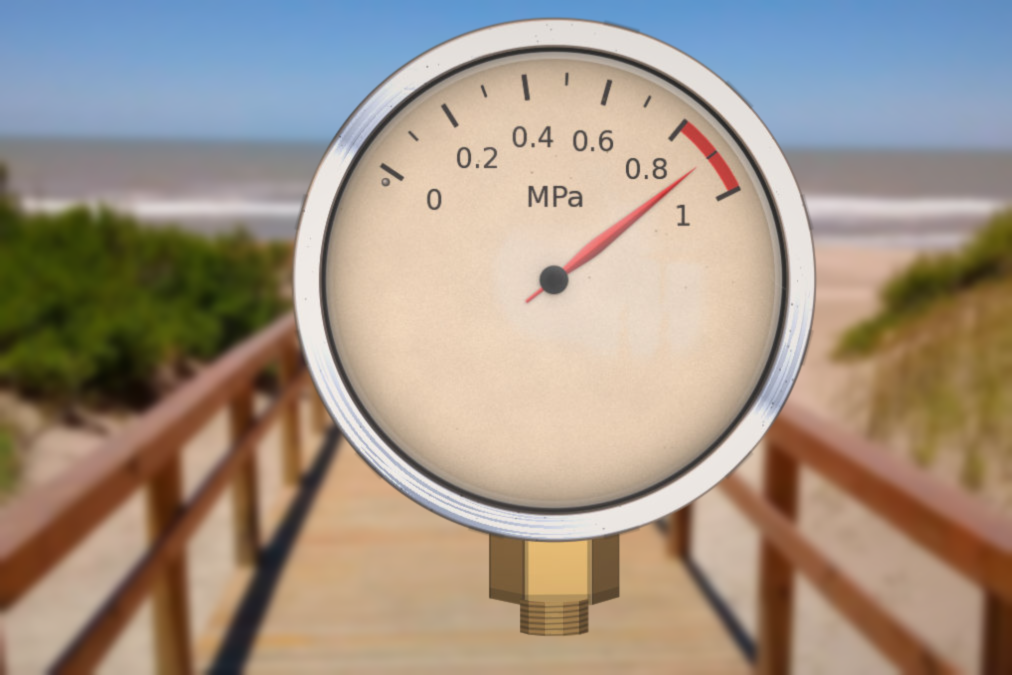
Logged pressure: 0.9; MPa
